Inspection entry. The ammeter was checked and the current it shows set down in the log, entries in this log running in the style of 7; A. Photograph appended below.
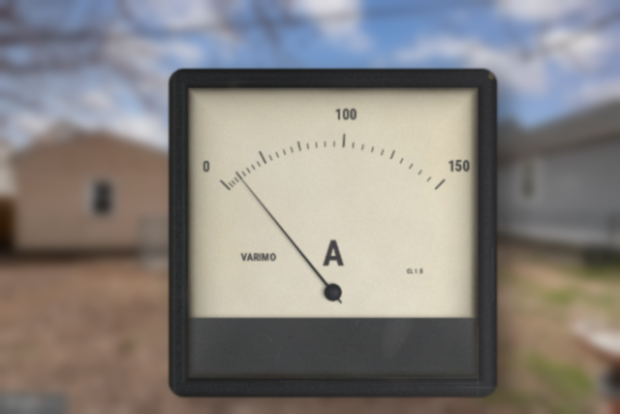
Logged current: 25; A
